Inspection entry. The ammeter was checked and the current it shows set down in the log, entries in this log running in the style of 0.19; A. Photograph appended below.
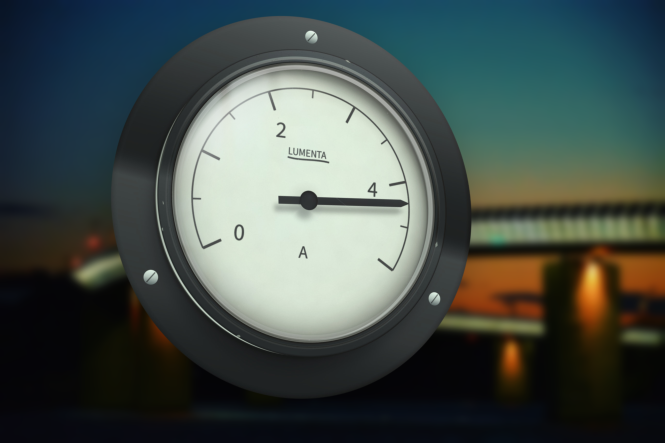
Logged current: 4.25; A
